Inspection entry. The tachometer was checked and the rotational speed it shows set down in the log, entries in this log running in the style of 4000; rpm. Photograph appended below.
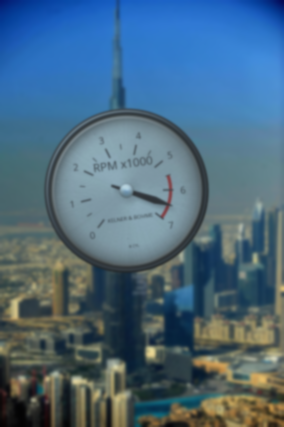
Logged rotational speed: 6500; rpm
